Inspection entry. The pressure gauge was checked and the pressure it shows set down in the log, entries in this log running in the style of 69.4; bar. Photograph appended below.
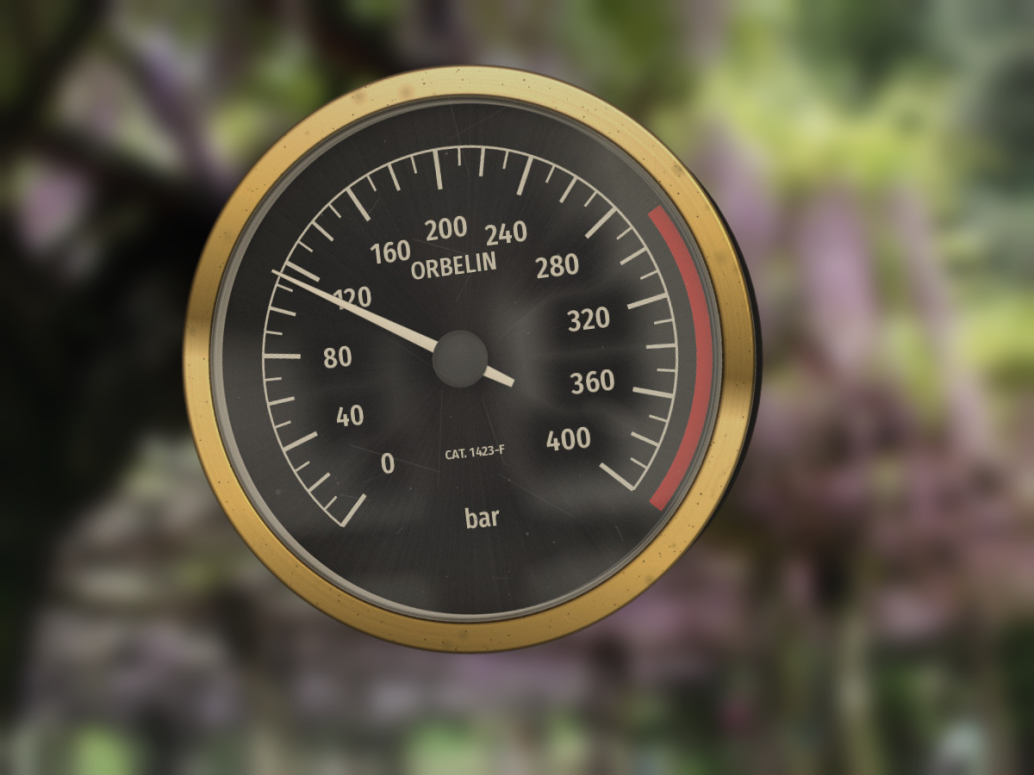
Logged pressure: 115; bar
